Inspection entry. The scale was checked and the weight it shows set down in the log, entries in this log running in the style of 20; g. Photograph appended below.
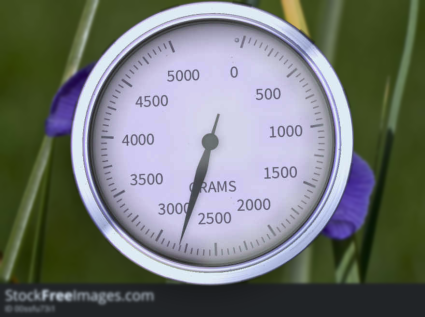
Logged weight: 2800; g
